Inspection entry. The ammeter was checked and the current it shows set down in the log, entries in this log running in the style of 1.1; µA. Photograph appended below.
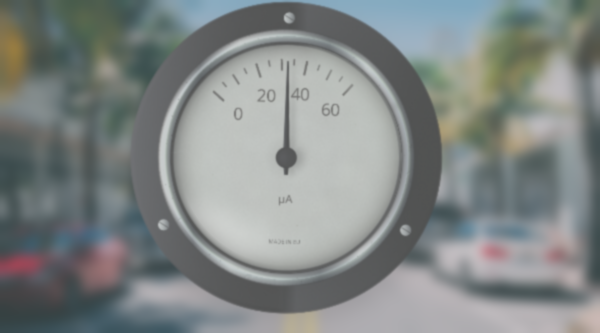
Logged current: 32.5; µA
